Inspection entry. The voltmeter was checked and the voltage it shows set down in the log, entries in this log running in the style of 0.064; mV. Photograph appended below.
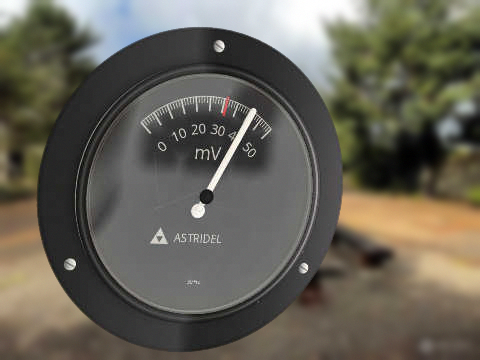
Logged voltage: 40; mV
